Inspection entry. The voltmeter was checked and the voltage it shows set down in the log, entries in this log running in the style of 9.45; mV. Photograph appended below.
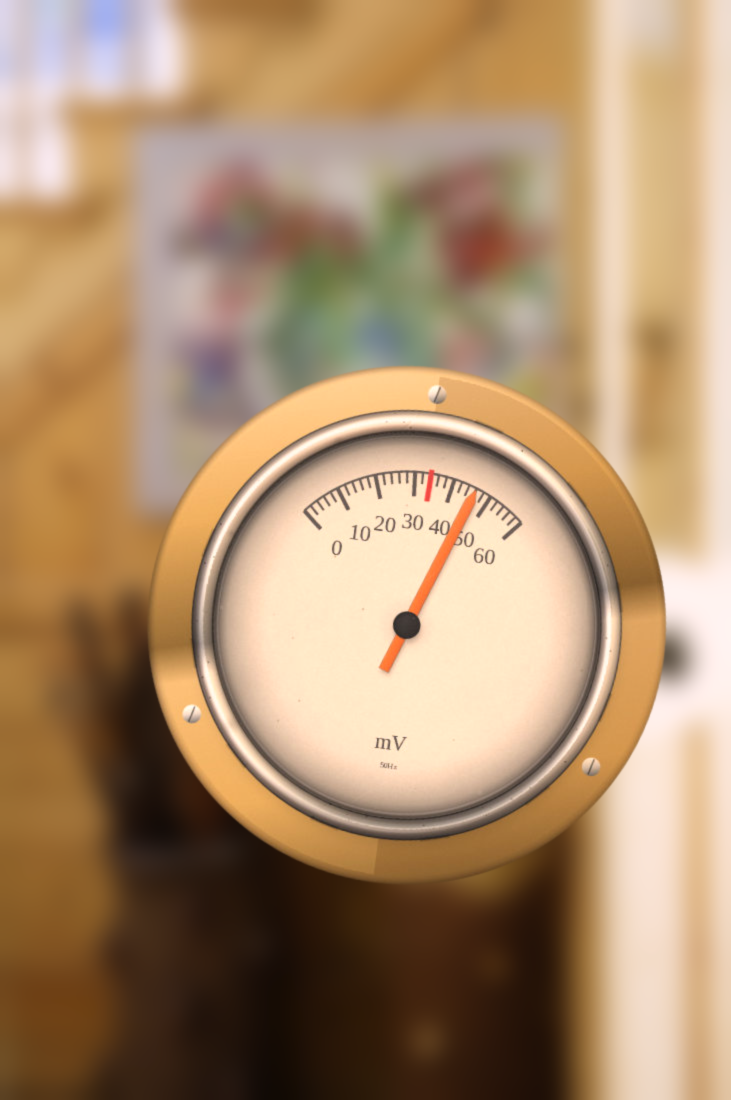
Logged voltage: 46; mV
